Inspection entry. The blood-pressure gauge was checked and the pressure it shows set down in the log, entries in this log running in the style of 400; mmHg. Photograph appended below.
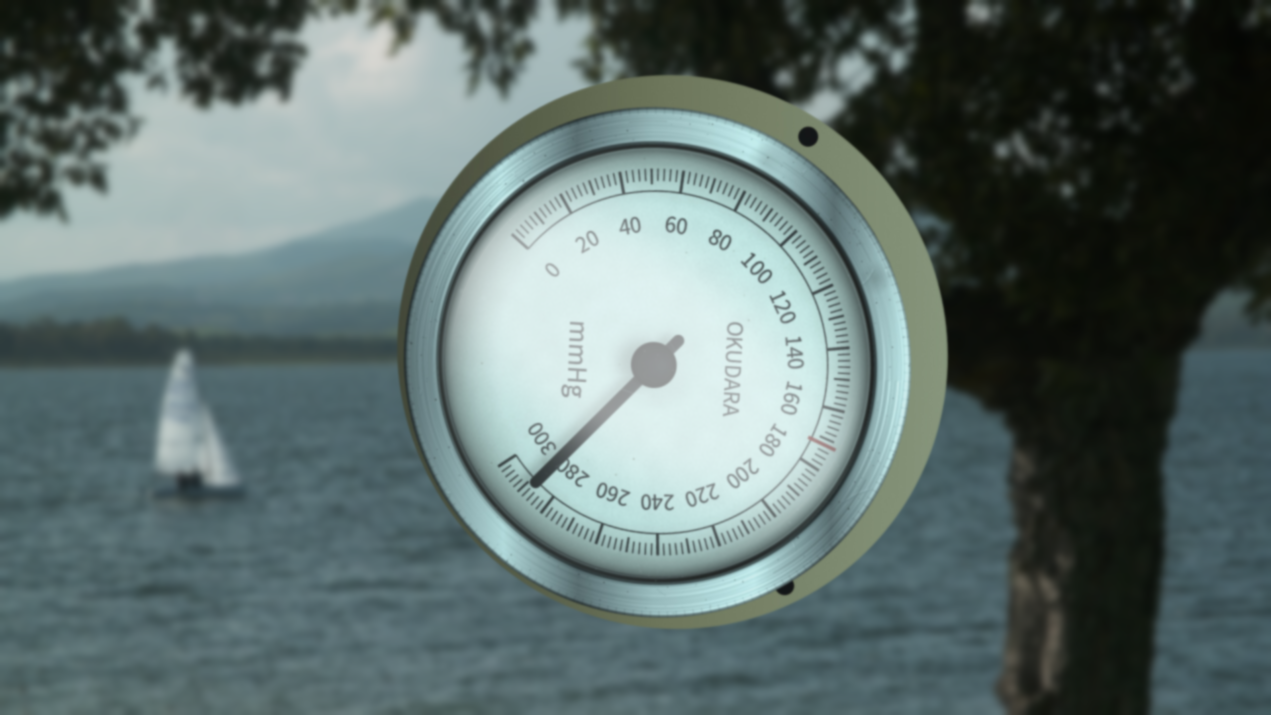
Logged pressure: 288; mmHg
